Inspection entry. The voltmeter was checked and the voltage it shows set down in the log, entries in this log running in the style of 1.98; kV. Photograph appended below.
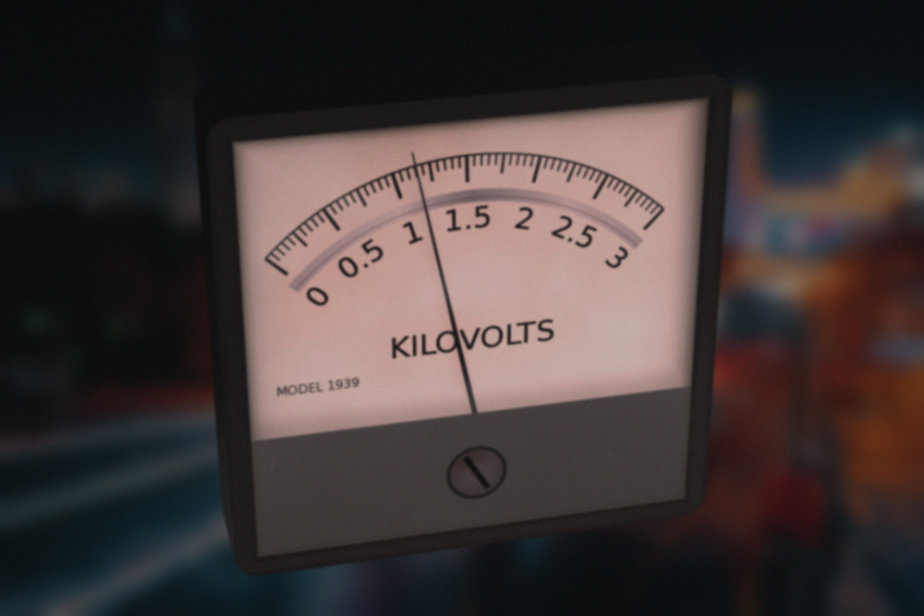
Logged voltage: 1.15; kV
